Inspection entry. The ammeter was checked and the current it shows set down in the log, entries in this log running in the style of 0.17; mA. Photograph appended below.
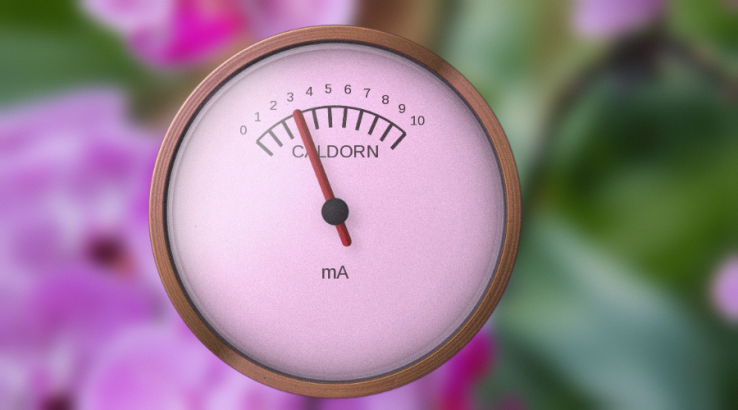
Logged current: 3; mA
